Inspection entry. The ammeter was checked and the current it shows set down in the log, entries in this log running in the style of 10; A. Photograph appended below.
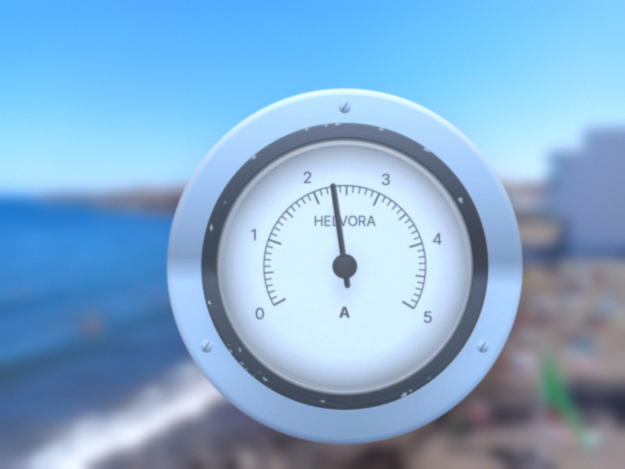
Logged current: 2.3; A
